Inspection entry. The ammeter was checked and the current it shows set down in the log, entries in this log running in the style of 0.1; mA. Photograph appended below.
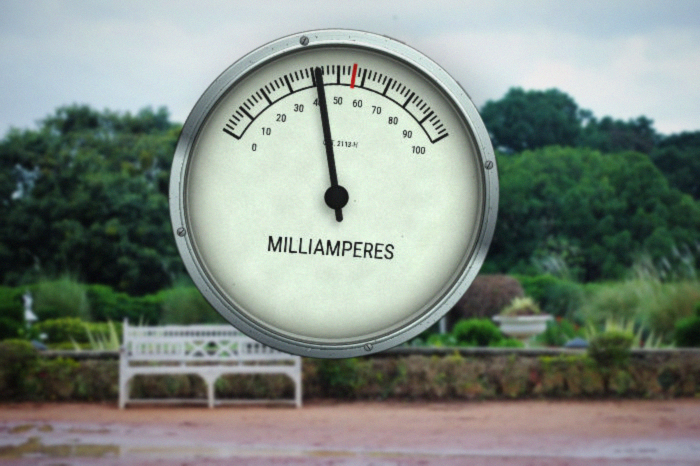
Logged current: 42; mA
